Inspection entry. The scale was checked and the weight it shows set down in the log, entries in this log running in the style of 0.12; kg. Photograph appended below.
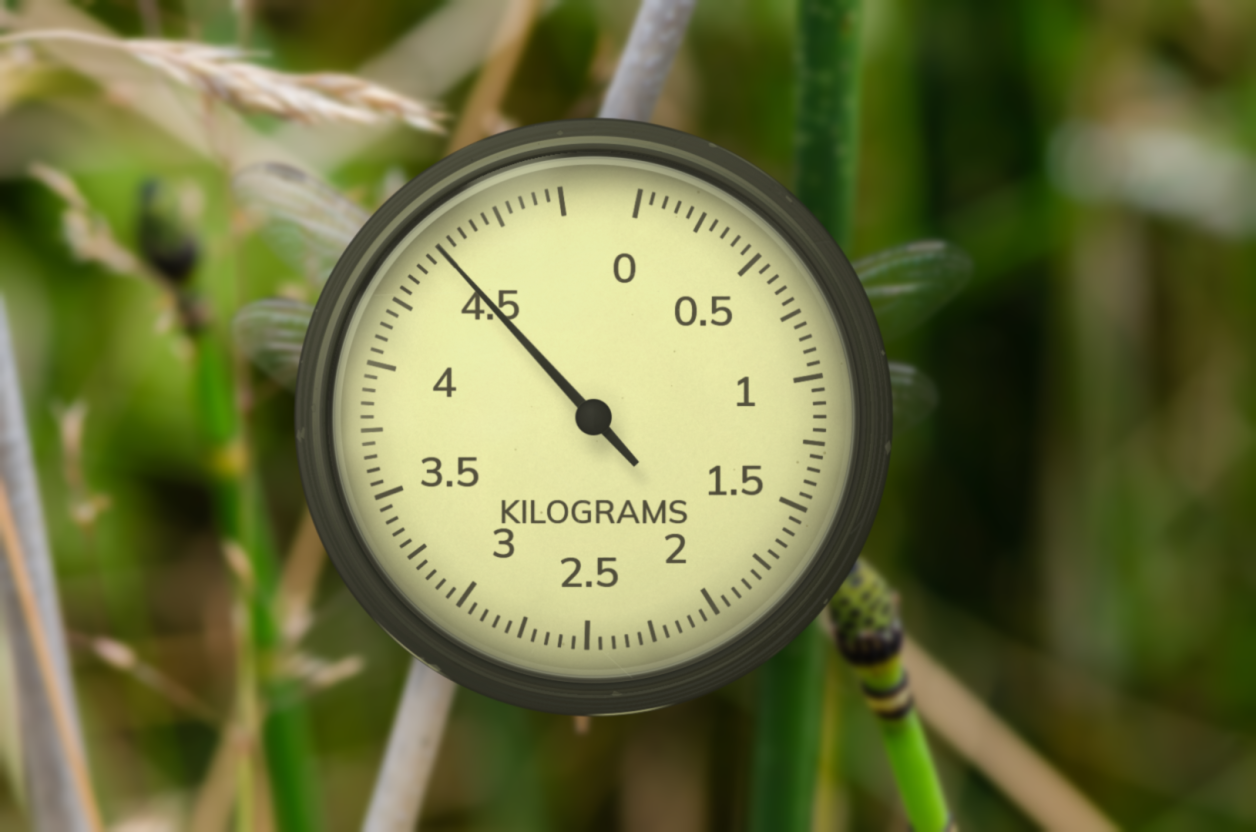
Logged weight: 4.5; kg
